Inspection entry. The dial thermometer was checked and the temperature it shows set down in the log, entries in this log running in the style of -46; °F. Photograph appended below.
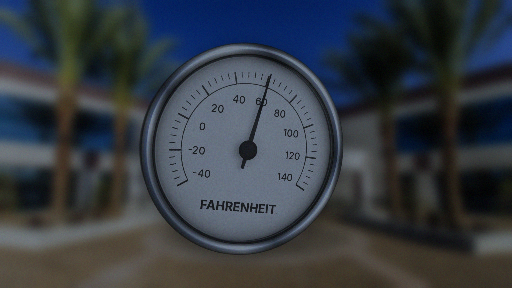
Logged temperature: 60; °F
